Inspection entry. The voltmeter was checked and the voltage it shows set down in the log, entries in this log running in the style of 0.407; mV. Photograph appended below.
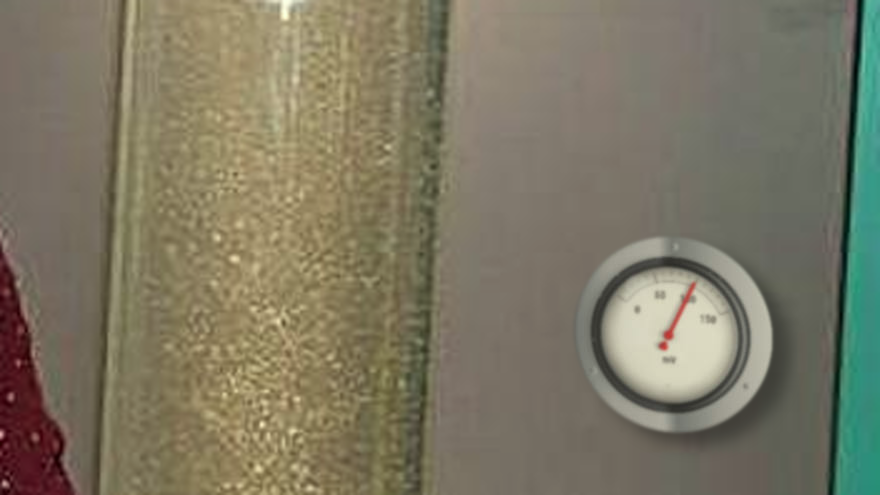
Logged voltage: 100; mV
